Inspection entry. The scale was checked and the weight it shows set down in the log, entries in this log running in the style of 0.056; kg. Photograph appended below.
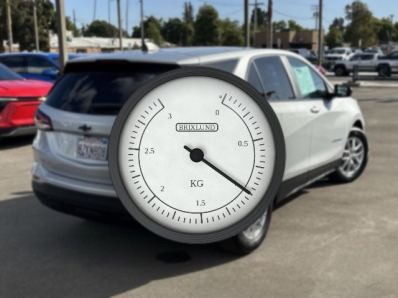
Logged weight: 1; kg
